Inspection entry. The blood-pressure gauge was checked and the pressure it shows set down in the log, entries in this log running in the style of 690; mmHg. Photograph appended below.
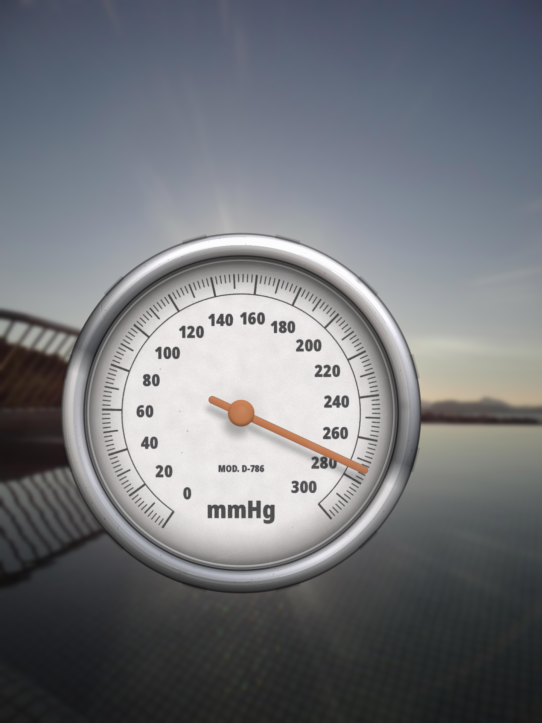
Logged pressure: 274; mmHg
